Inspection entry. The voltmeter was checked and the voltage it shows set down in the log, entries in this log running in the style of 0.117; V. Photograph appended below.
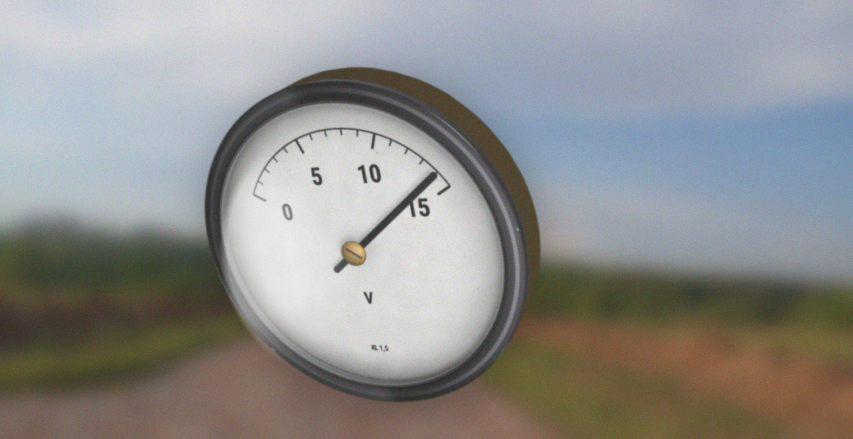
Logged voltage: 14; V
